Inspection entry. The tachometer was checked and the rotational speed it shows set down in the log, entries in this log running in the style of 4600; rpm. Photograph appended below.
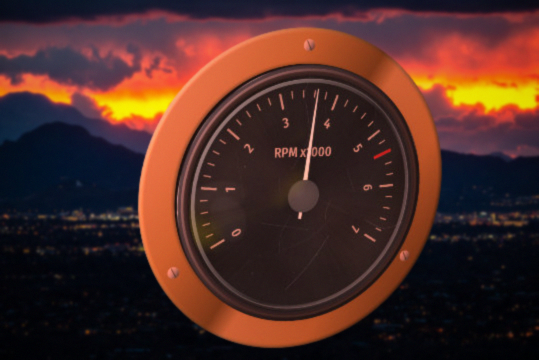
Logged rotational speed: 3600; rpm
